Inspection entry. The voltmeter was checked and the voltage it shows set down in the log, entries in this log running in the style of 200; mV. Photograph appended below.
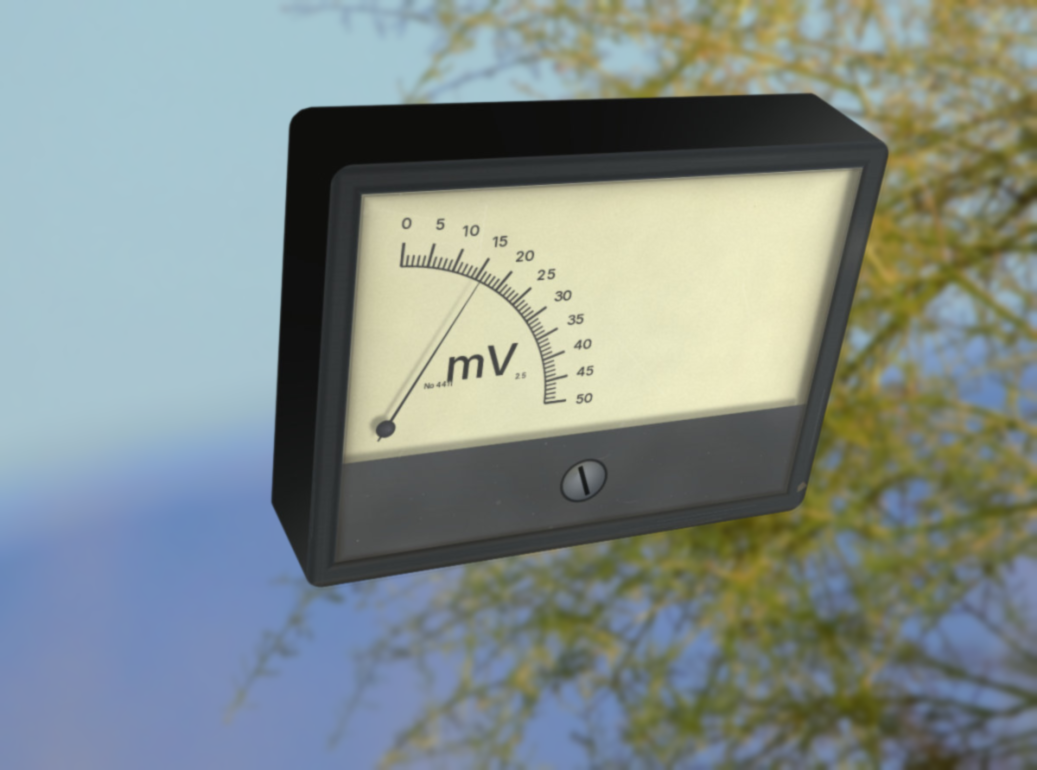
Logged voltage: 15; mV
